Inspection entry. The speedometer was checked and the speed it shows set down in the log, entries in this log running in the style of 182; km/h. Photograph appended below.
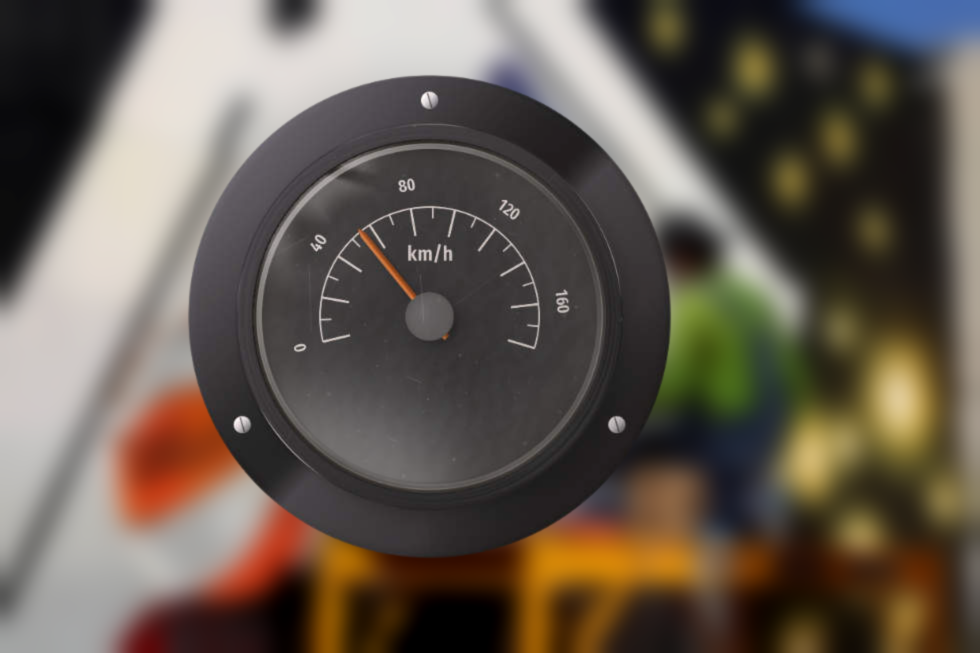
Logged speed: 55; km/h
